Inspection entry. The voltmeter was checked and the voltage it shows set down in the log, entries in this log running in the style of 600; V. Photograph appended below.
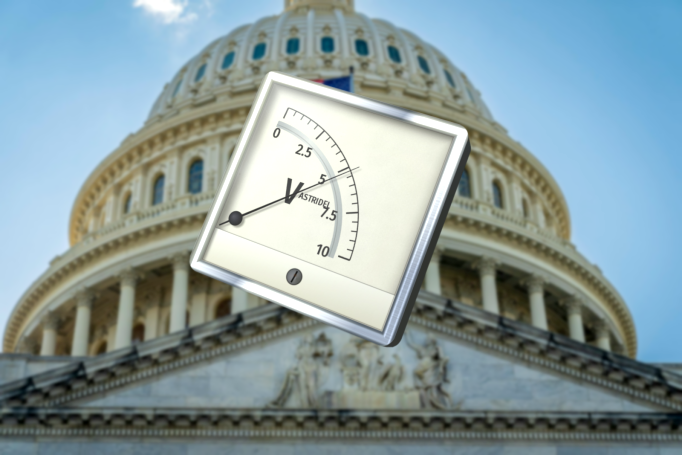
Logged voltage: 5.25; V
